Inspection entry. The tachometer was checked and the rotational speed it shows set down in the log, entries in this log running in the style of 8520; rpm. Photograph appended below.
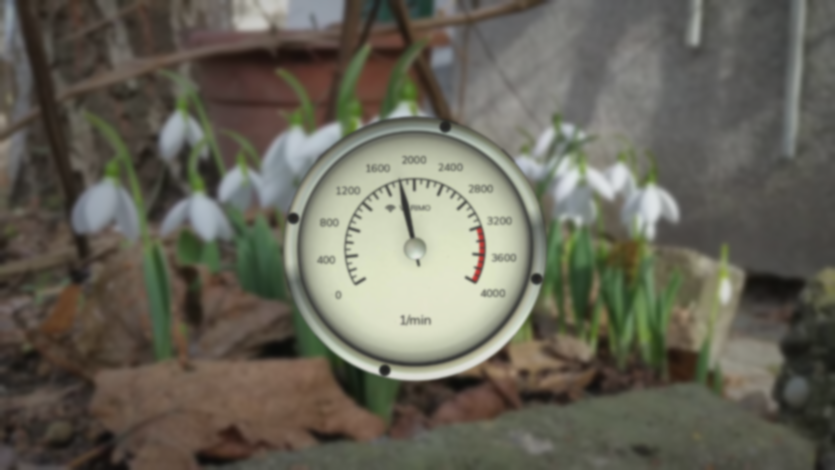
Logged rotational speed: 1800; rpm
